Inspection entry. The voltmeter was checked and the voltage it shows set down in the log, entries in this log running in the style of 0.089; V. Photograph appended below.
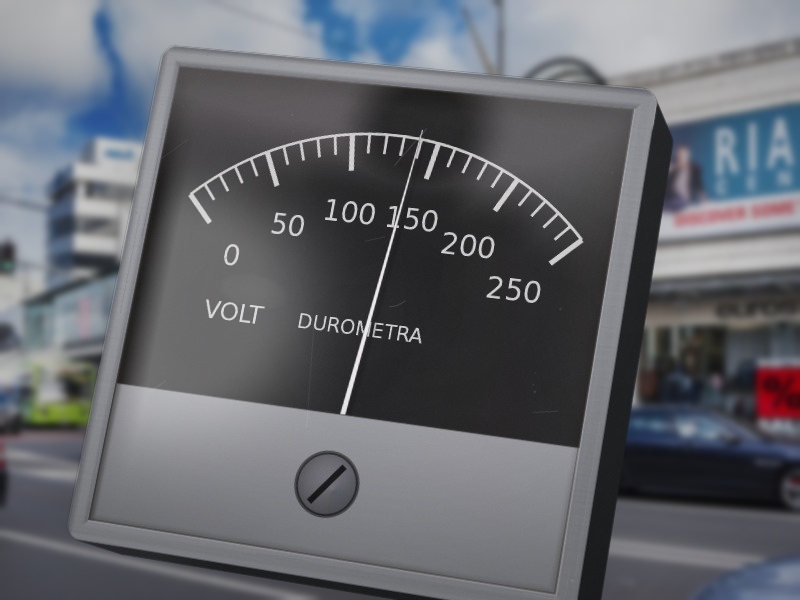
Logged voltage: 140; V
